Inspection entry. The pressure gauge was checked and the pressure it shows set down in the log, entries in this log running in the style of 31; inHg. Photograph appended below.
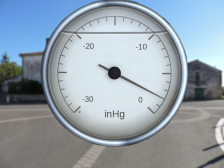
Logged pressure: -2; inHg
